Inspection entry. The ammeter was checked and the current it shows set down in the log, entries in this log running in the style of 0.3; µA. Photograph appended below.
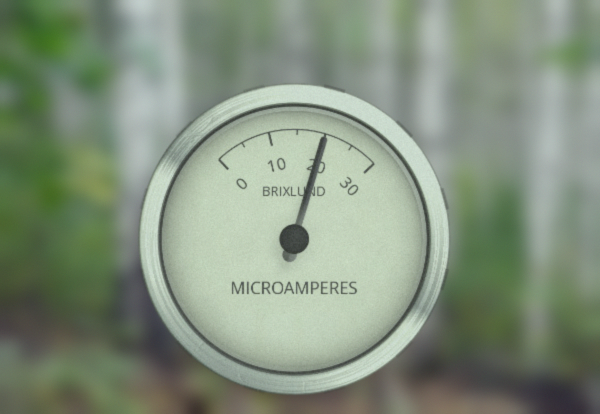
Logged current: 20; µA
